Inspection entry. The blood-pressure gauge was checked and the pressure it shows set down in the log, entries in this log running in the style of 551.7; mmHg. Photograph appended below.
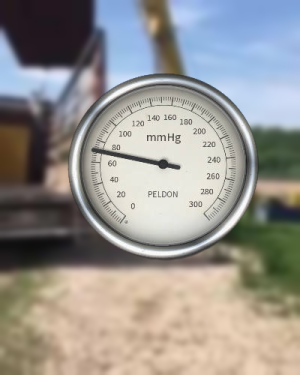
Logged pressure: 70; mmHg
